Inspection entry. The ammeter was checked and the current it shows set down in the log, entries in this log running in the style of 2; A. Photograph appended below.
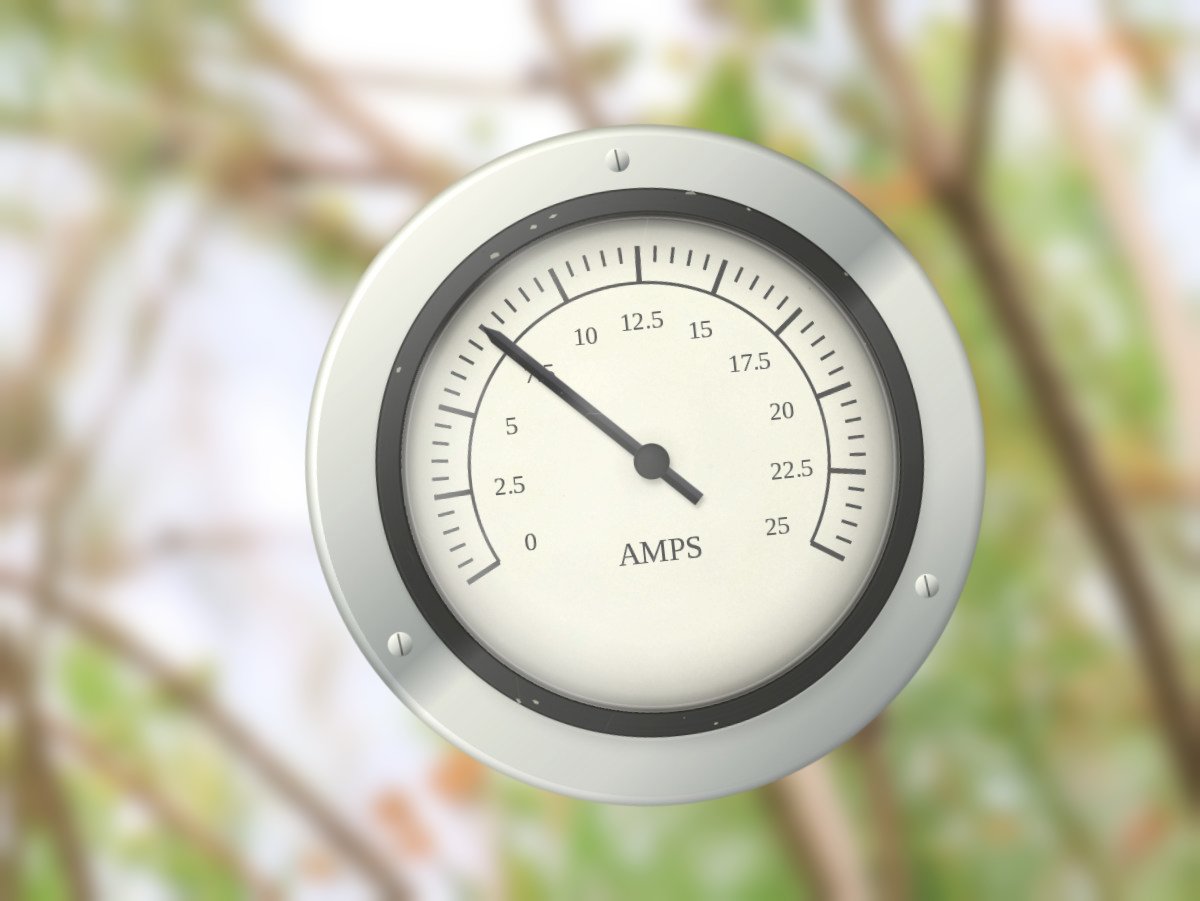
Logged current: 7.5; A
